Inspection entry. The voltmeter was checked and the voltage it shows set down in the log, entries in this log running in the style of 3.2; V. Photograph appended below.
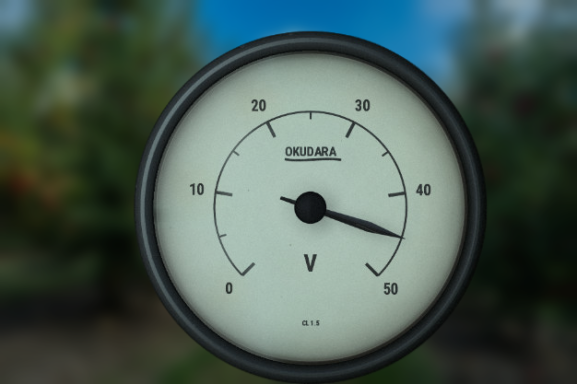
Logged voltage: 45; V
